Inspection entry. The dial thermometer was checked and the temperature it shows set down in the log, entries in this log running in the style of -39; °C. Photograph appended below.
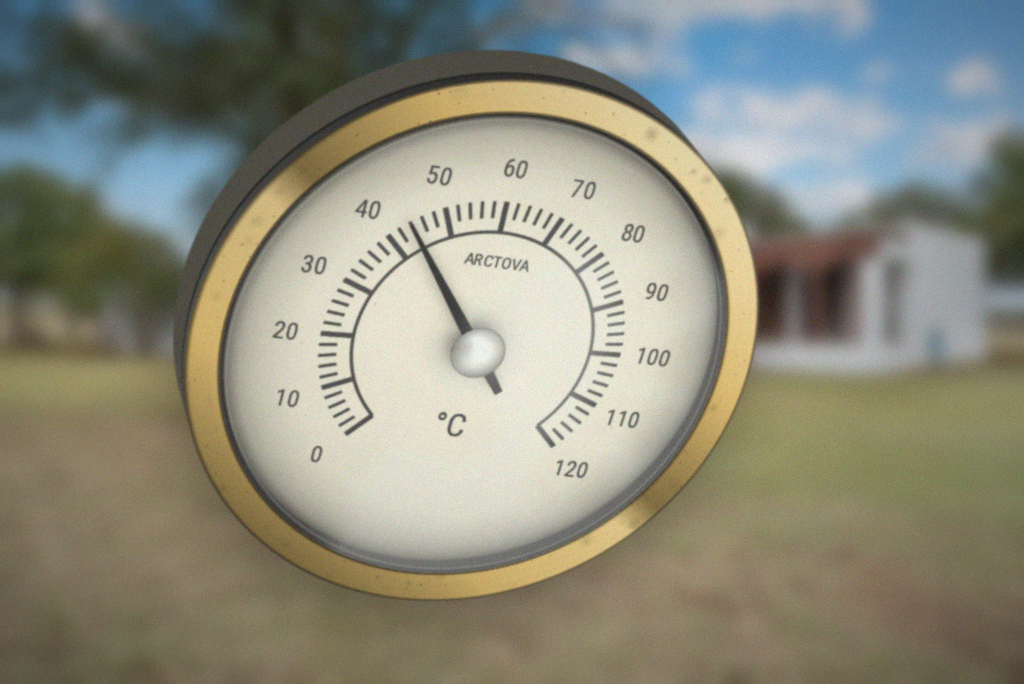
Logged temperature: 44; °C
